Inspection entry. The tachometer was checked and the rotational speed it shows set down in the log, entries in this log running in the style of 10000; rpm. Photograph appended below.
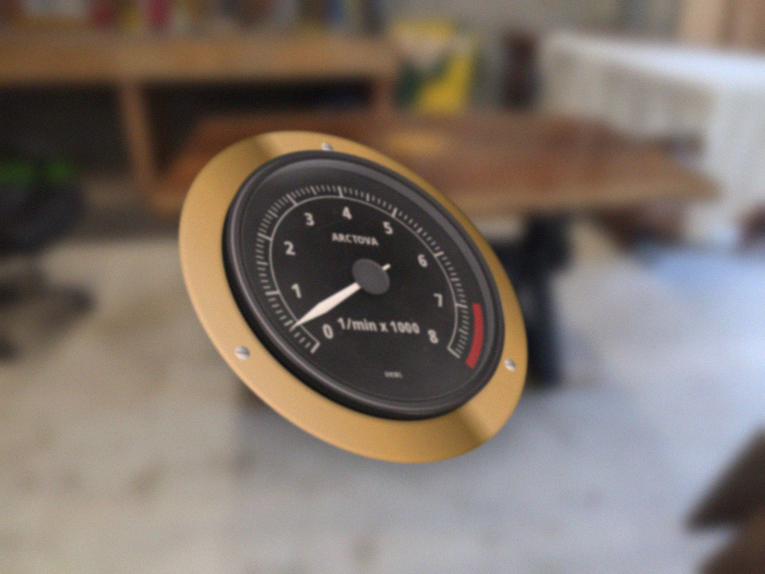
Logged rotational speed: 400; rpm
